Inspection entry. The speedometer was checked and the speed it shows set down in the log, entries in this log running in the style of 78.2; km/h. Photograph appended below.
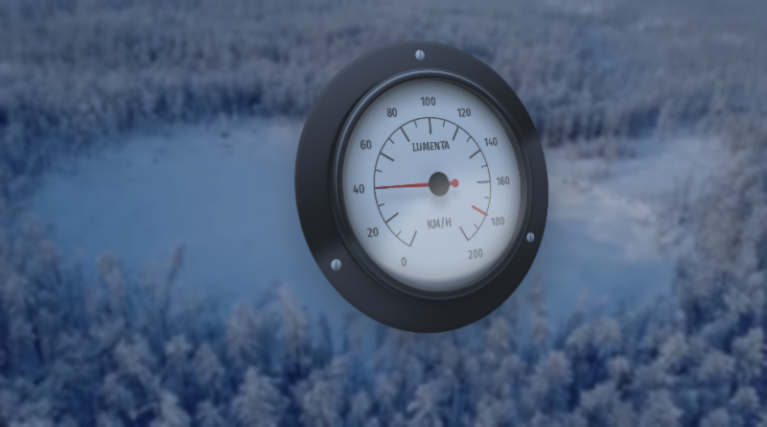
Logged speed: 40; km/h
